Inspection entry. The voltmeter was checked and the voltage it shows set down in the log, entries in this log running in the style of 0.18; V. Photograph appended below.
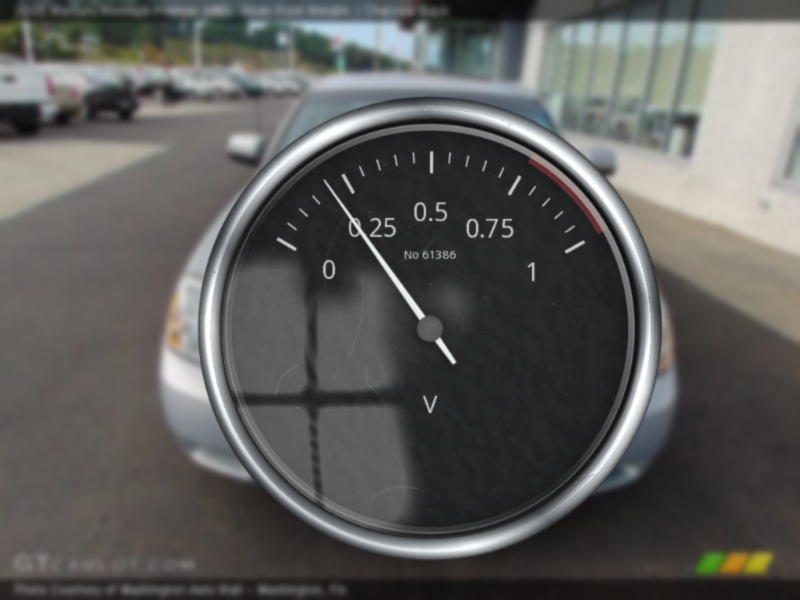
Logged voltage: 0.2; V
